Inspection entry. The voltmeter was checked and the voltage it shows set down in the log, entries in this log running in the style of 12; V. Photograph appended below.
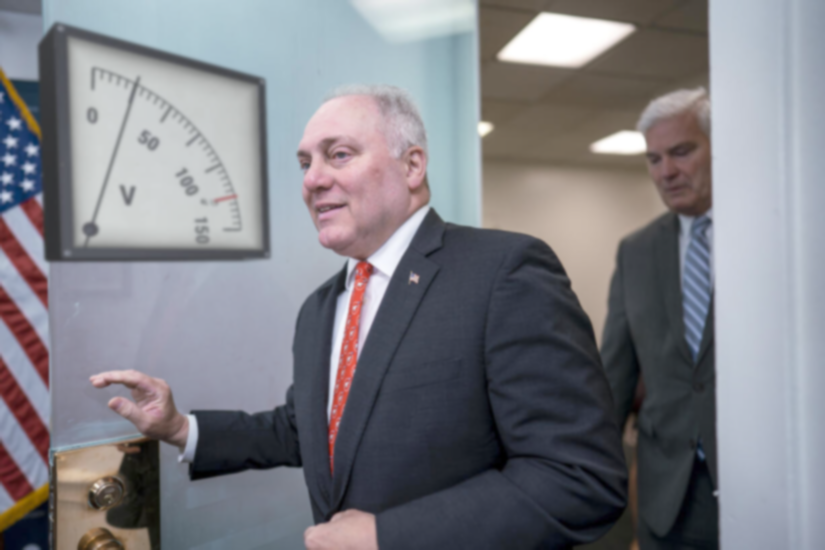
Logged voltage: 25; V
